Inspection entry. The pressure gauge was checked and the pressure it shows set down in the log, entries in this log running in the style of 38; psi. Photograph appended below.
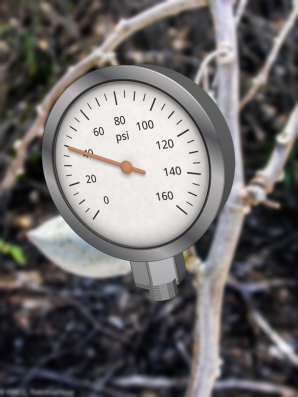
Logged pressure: 40; psi
